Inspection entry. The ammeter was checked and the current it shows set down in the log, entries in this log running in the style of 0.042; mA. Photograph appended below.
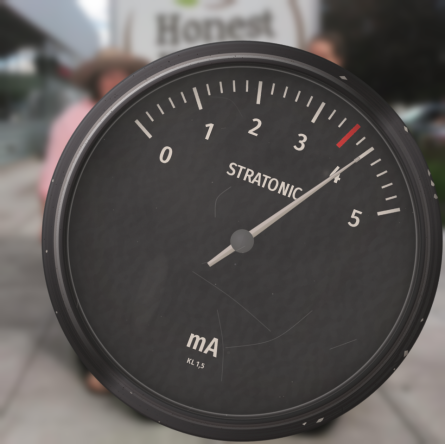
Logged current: 4; mA
